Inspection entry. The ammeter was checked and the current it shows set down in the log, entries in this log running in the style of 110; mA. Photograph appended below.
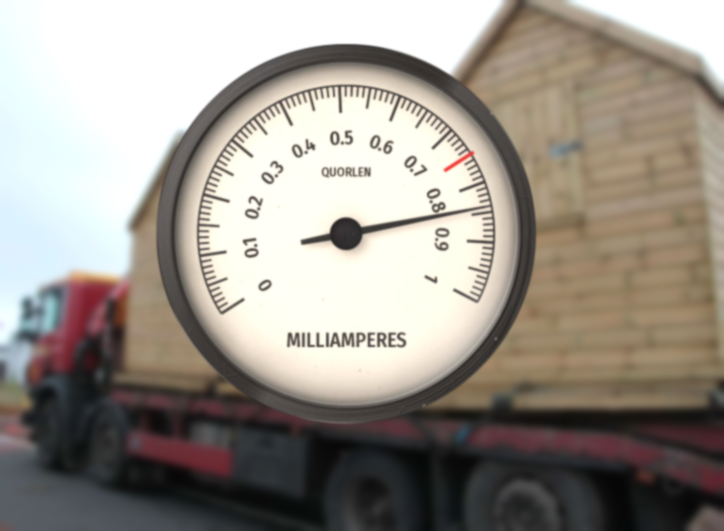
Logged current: 0.84; mA
